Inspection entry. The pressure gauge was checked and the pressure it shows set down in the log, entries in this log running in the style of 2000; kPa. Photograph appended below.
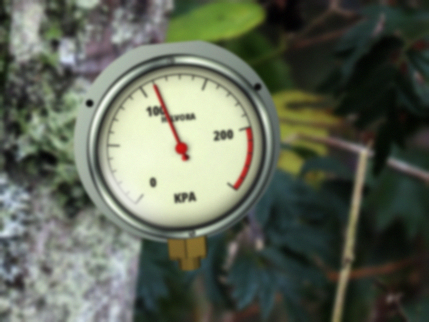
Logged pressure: 110; kPa
